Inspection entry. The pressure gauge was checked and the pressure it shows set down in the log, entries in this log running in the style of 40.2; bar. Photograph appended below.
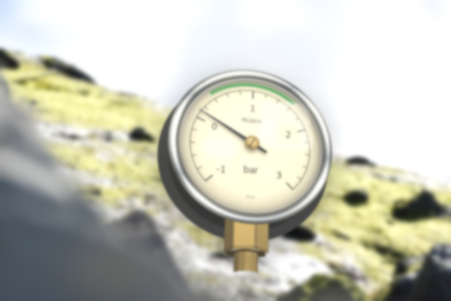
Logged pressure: 0.1; bar
